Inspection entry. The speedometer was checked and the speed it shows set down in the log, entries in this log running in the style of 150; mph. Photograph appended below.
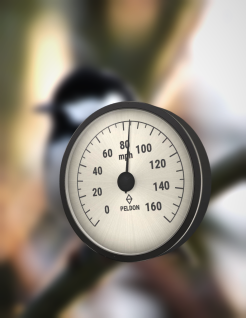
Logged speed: 85; mph
